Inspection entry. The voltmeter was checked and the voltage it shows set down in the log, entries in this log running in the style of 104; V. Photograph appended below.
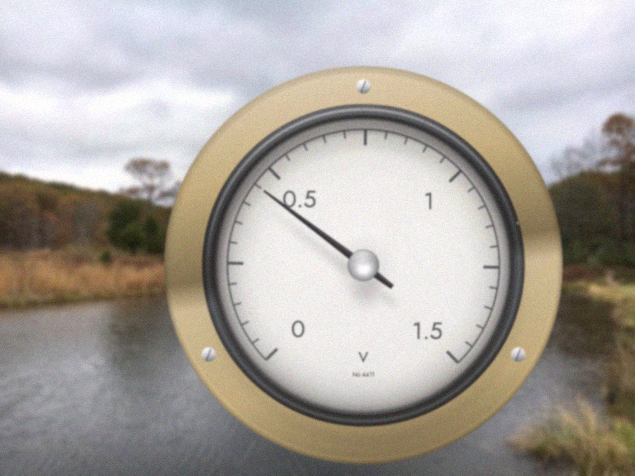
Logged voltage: 0.45; V
